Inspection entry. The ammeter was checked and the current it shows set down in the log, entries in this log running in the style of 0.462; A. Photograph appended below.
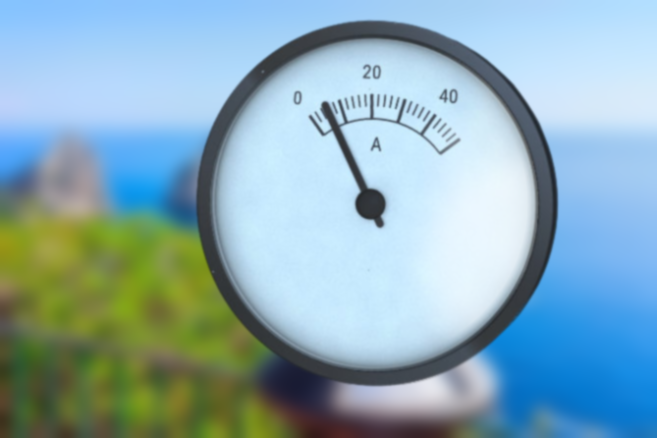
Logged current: 6; A
